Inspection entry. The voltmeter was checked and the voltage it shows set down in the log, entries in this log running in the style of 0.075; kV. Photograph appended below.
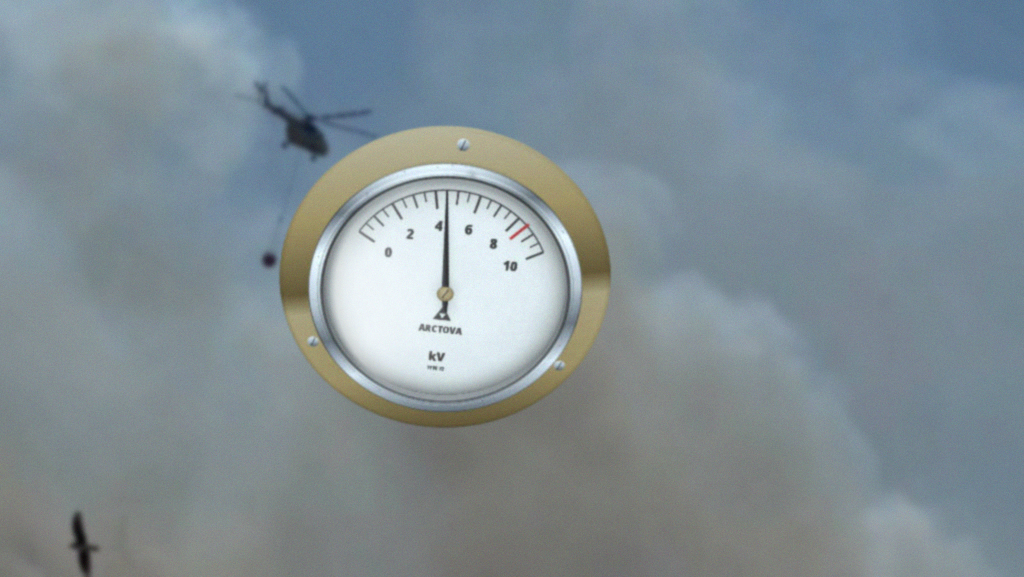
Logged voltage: 4.5; kV
